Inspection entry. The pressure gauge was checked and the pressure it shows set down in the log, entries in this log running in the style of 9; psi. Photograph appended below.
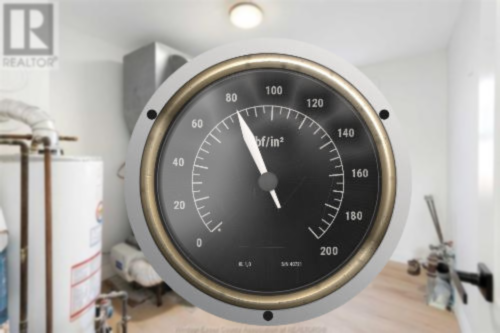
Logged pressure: 80; psi
